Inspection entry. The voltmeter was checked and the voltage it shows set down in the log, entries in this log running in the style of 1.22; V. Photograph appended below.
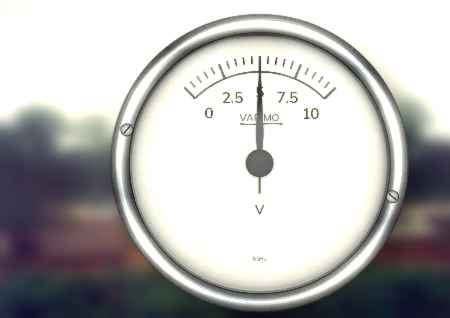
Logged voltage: 5; V
